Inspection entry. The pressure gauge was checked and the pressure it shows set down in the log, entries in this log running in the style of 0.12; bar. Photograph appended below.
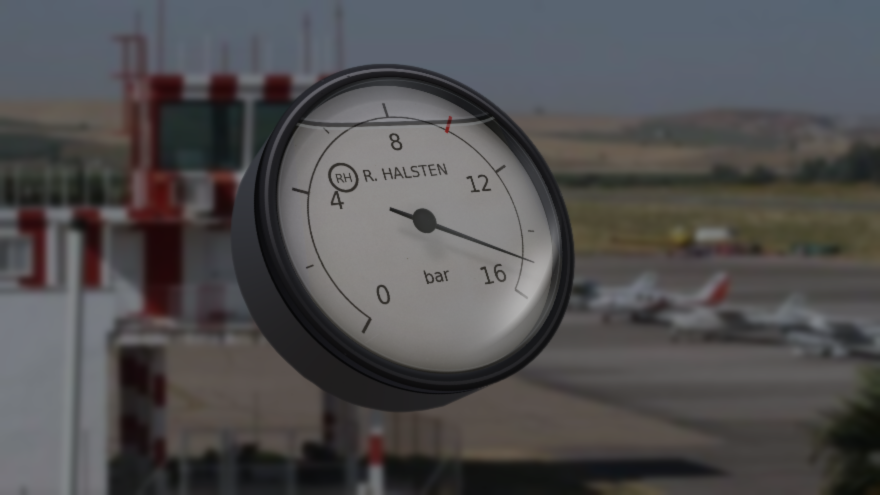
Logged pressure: 15; bar
